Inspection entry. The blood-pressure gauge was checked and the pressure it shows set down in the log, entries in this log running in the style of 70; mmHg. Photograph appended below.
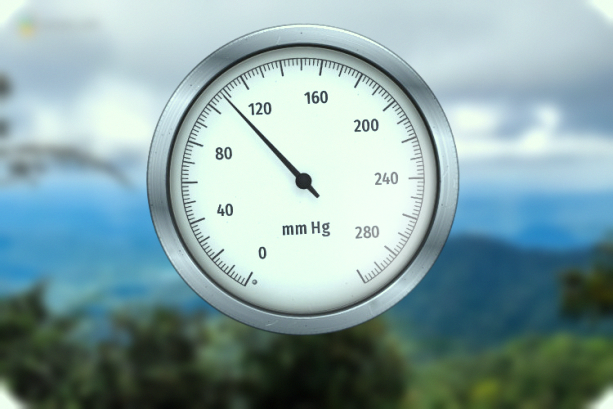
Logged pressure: 108; mmHg
